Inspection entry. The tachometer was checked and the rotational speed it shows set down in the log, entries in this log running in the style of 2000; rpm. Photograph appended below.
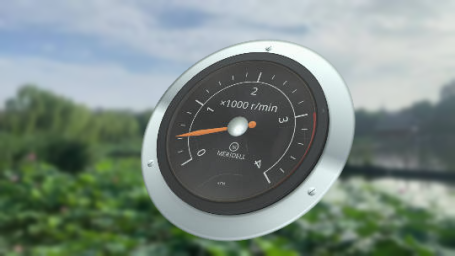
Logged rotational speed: 400; rpm
